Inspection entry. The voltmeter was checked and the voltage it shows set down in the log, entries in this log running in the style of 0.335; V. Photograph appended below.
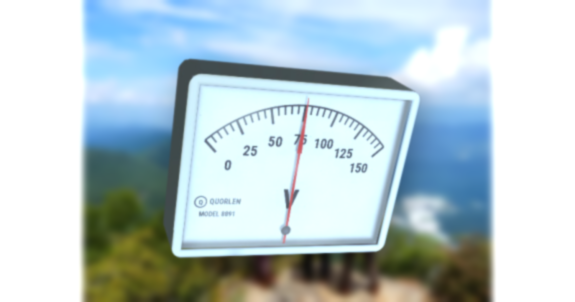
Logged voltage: 75; V
